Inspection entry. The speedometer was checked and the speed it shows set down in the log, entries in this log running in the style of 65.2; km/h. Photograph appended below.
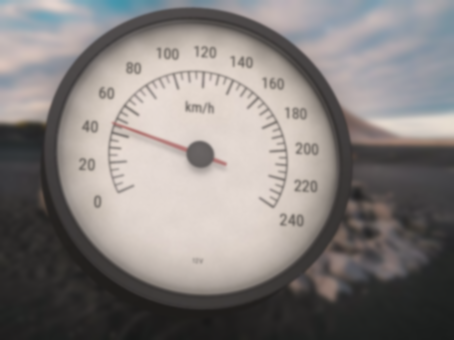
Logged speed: 45; km/h
